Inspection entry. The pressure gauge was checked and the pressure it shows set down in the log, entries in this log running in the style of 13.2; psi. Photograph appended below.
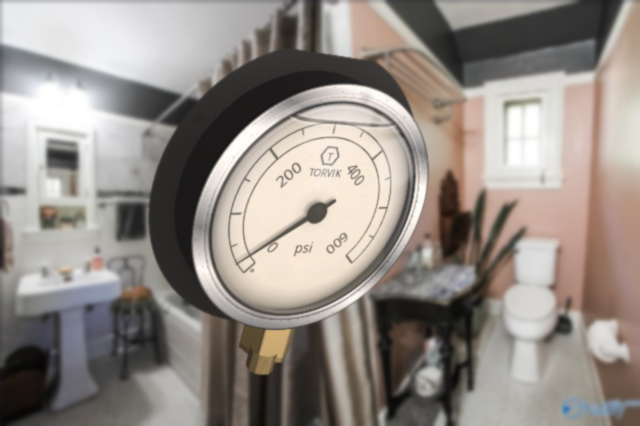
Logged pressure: 25; psi
